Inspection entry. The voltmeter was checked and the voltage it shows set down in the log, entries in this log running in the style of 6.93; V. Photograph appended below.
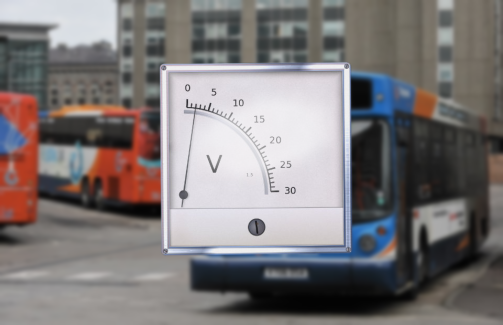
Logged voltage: 2; V
